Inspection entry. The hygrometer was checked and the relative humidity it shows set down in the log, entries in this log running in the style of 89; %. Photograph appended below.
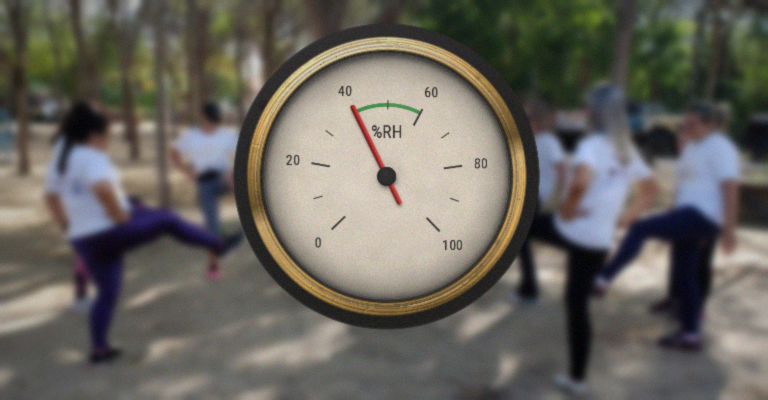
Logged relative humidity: 40; %
